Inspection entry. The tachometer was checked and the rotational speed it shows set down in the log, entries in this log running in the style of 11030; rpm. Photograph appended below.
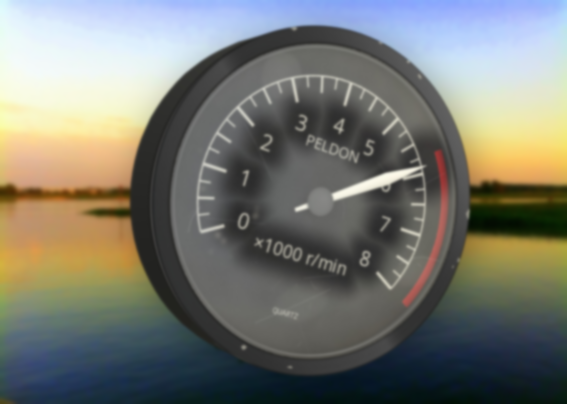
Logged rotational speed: 5875; rpm
